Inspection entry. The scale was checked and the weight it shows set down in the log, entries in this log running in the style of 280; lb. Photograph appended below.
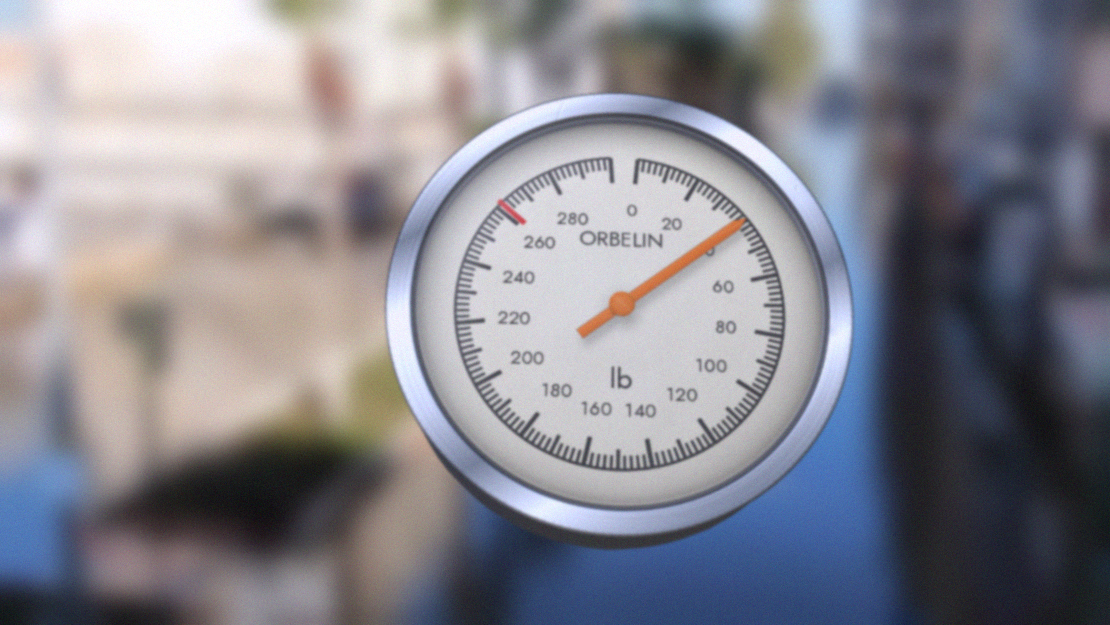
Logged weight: 40; lb
